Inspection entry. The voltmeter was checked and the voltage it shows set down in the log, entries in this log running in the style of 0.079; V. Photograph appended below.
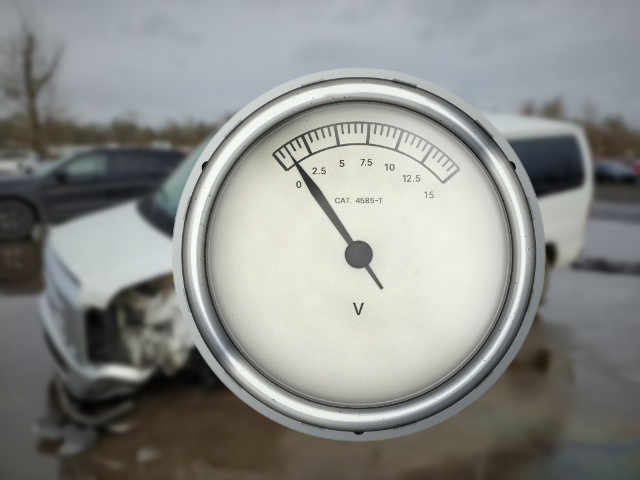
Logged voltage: 1; V
